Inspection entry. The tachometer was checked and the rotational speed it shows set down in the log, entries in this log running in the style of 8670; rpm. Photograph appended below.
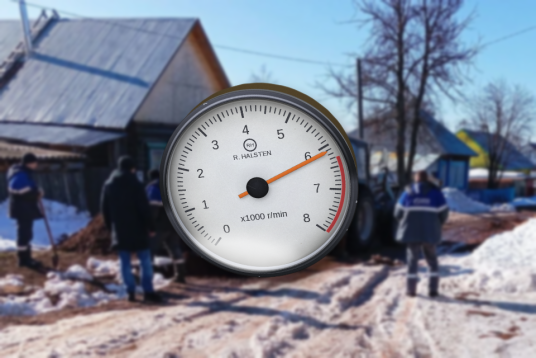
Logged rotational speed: 6100; rpm
